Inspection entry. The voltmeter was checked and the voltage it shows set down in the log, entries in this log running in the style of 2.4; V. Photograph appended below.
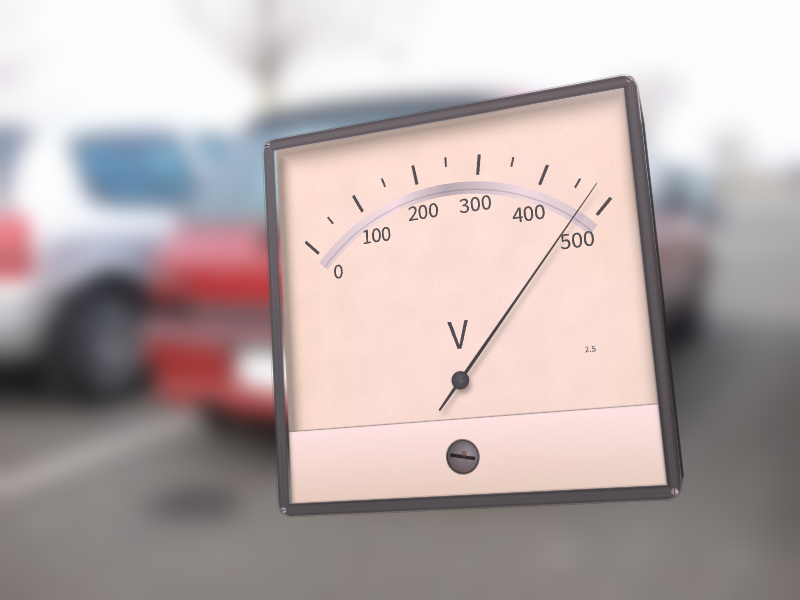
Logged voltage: 475; V
